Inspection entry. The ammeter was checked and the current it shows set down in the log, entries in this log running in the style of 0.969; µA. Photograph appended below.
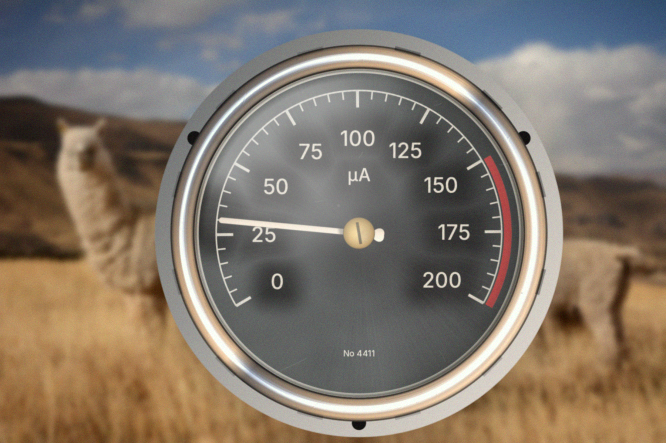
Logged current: 30; µA
